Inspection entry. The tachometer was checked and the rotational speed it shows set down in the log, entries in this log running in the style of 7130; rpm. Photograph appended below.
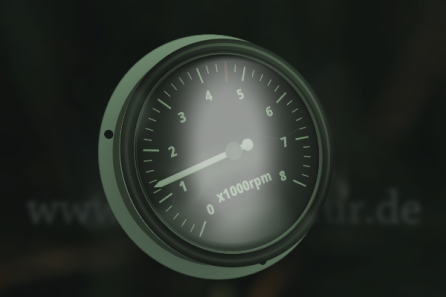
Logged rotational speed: 1300; rpm
